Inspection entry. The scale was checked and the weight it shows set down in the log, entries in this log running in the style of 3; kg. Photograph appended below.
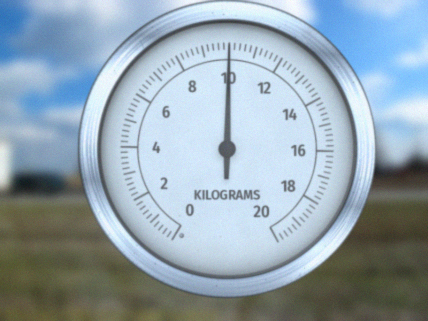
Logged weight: 10; kg
